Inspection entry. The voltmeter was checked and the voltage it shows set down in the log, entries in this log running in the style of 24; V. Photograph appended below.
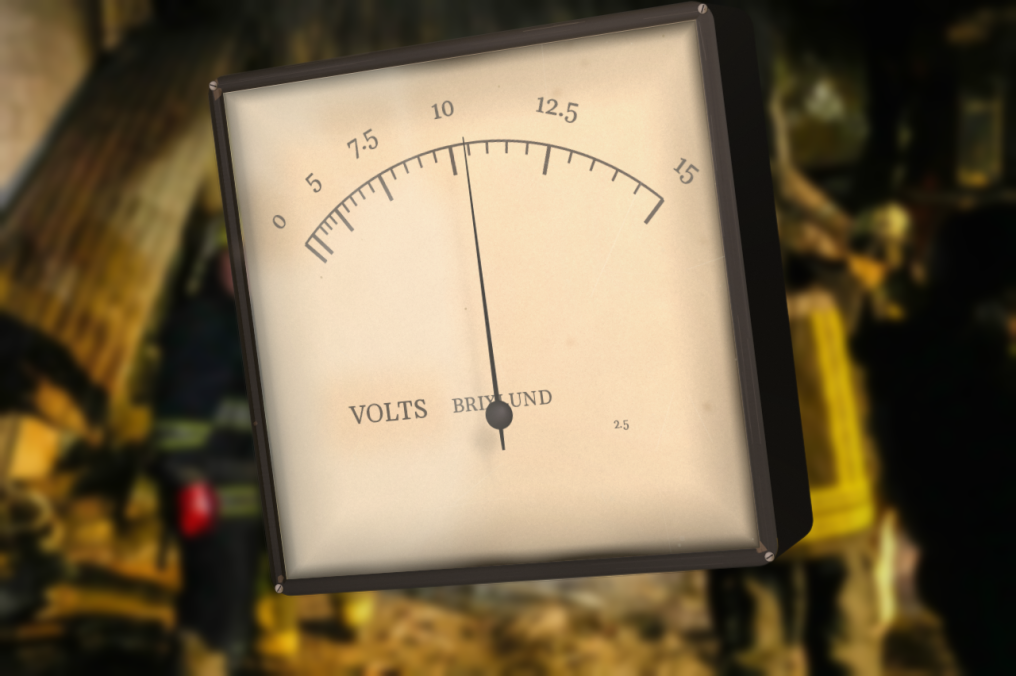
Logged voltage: 10.5; V
